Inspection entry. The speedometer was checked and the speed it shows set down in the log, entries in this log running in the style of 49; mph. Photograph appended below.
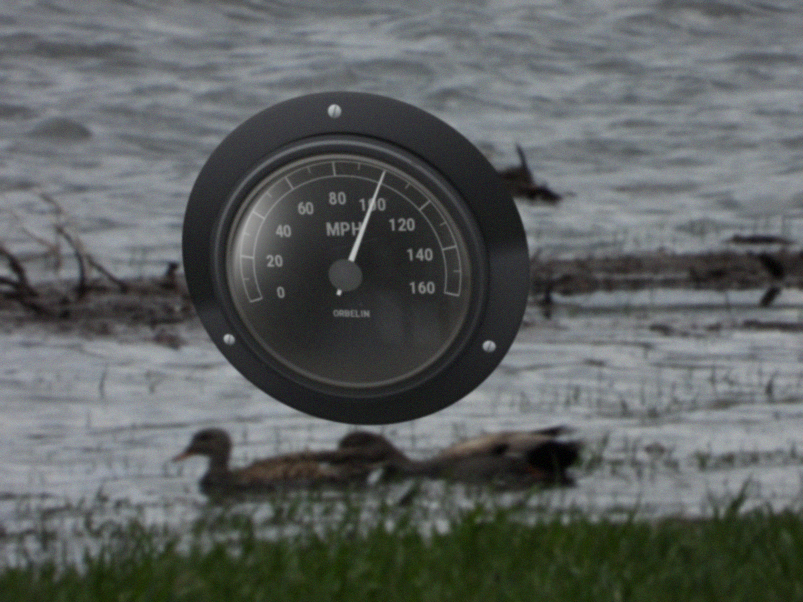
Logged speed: 100; mph
